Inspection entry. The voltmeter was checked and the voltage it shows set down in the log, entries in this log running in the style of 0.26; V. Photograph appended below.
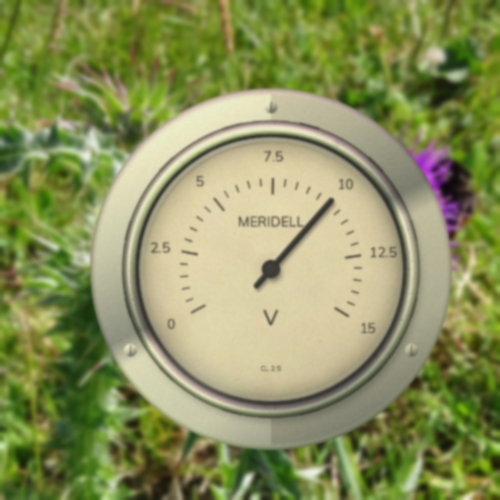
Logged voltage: 10; V
